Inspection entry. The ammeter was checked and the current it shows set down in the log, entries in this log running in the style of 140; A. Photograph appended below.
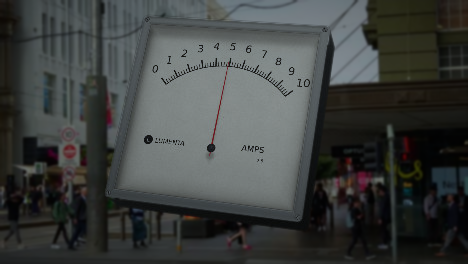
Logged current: 5; A
